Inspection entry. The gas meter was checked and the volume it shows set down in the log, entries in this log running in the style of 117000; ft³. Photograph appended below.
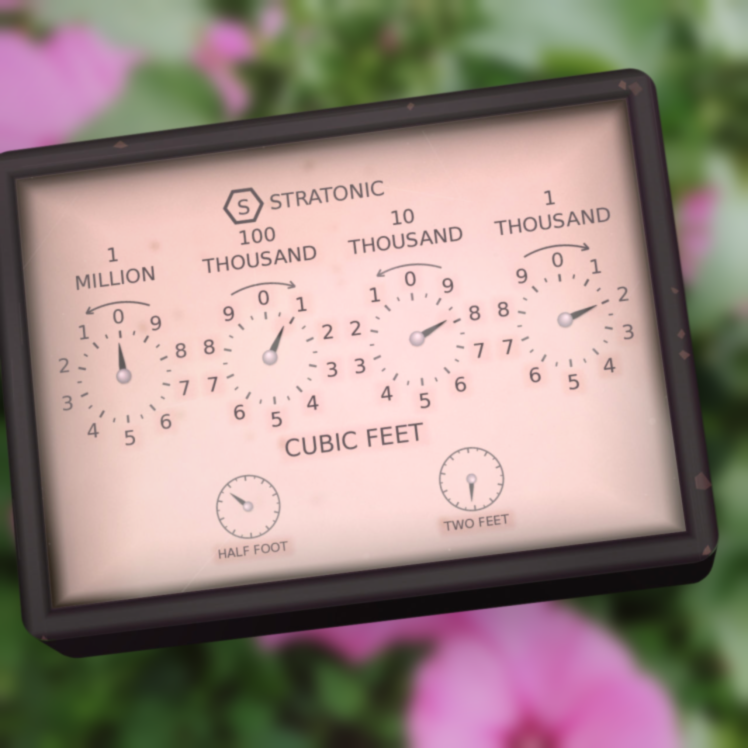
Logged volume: 8200; ft³
